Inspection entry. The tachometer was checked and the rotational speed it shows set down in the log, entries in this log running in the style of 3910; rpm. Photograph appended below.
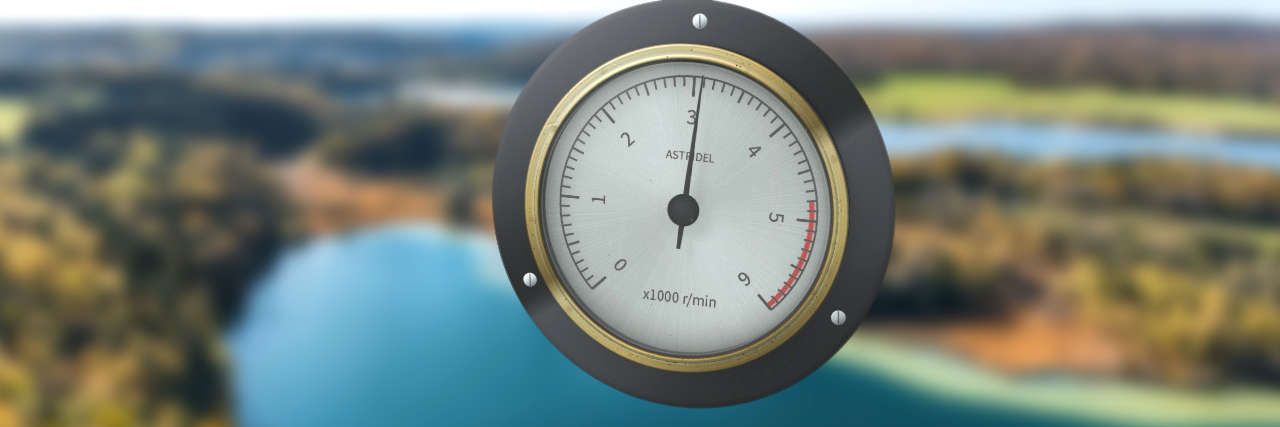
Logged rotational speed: 3100; rpm
